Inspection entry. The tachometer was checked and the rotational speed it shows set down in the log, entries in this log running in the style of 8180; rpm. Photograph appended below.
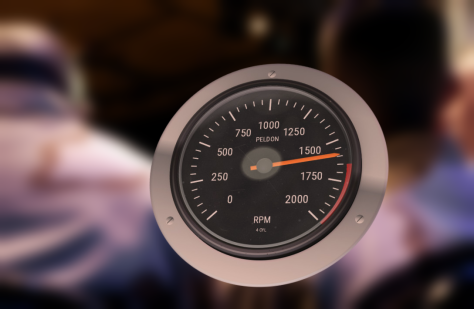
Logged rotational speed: 1600; rpm
